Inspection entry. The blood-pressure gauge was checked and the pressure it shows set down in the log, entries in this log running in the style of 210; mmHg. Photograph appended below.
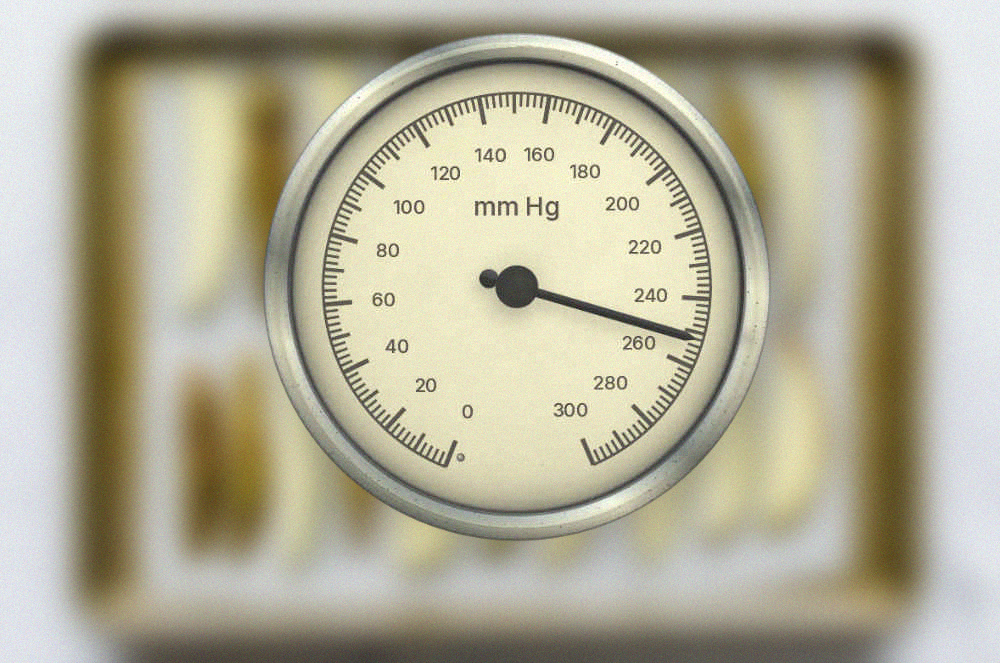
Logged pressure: 252; mmHg
